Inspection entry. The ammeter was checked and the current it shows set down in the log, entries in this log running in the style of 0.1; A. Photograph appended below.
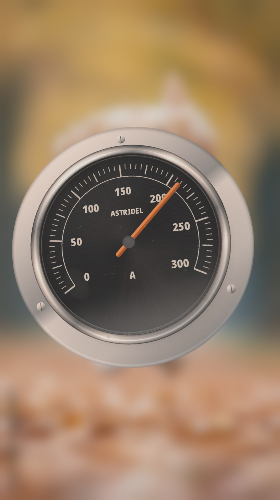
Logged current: 210; A
